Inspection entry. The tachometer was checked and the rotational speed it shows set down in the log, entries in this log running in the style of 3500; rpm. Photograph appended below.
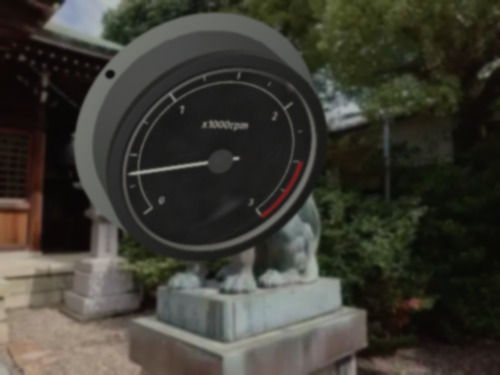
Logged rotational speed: 375; rpm
